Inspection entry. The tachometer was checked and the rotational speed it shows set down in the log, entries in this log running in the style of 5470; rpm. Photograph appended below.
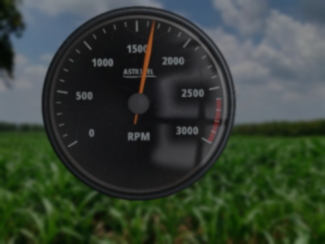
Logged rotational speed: 1650; rpm
